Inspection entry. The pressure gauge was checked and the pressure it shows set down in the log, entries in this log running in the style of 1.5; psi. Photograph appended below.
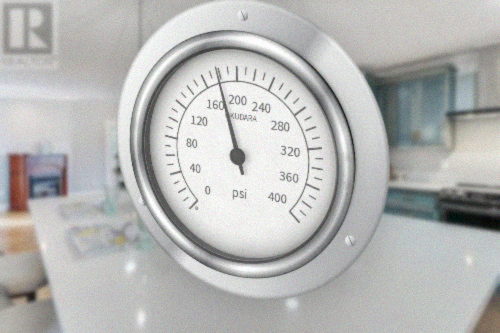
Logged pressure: 180; psi
